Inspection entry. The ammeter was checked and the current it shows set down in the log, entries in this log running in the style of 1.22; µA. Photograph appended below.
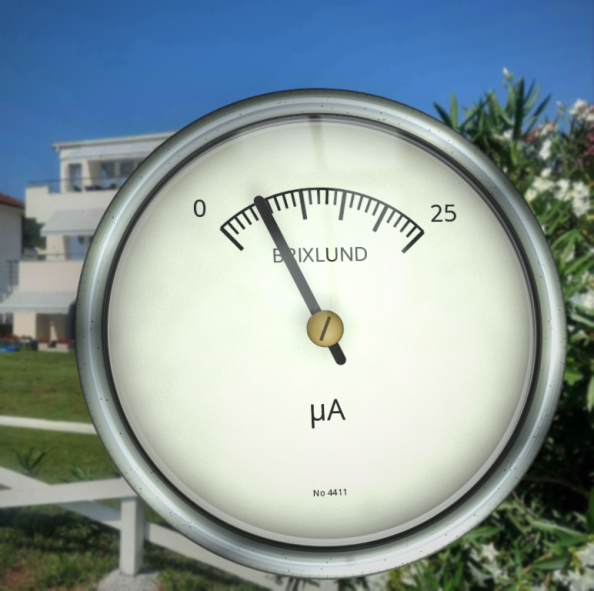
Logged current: 5; µA
